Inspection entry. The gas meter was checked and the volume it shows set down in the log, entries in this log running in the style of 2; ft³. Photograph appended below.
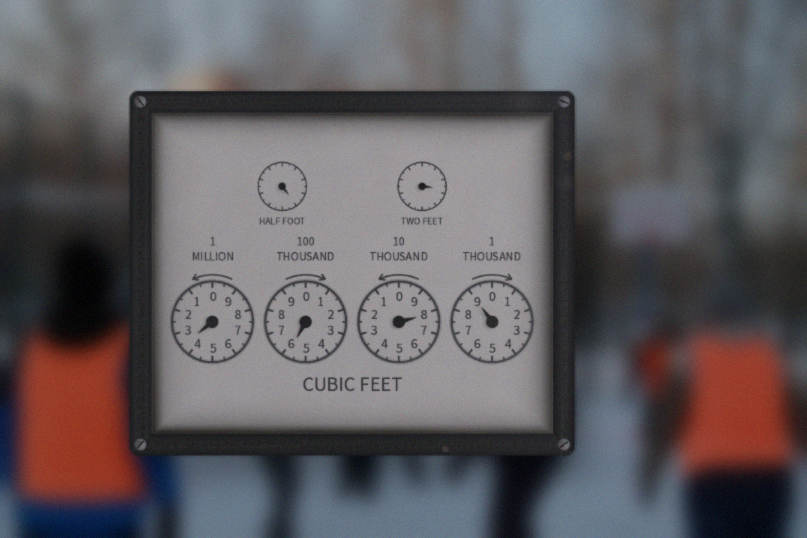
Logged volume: 357900; ft³
